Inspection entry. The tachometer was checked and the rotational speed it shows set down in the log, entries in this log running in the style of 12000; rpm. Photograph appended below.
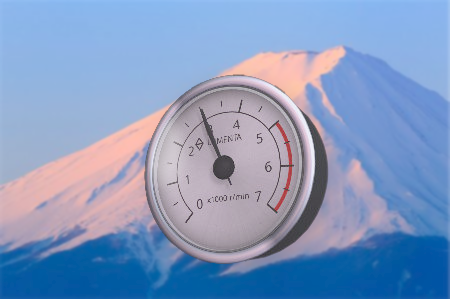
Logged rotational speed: 3000; rpm
